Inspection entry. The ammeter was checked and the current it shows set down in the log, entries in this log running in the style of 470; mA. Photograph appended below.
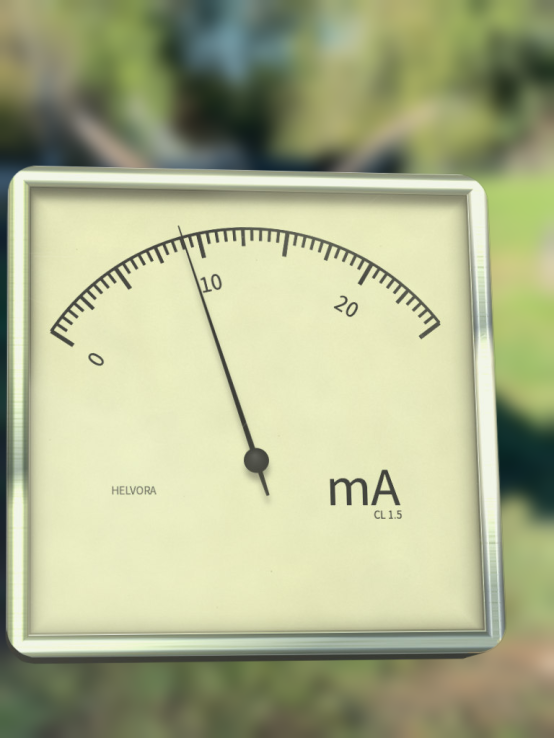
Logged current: 9; mA
